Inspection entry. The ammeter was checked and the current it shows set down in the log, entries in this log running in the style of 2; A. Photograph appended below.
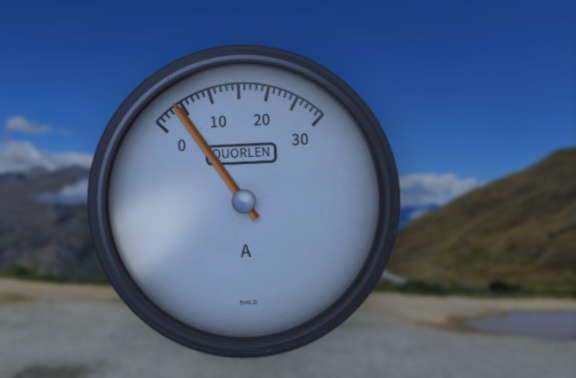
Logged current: 4; A
